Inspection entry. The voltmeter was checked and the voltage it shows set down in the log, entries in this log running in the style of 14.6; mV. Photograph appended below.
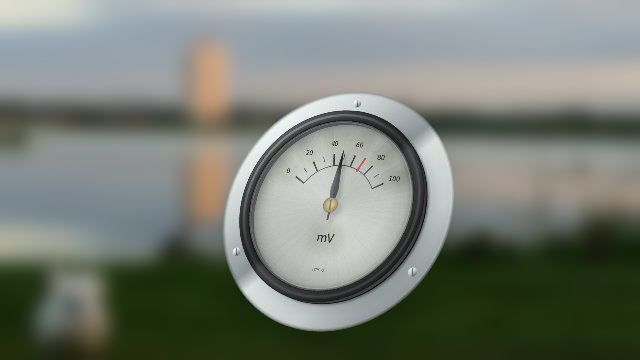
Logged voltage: 50; mV
